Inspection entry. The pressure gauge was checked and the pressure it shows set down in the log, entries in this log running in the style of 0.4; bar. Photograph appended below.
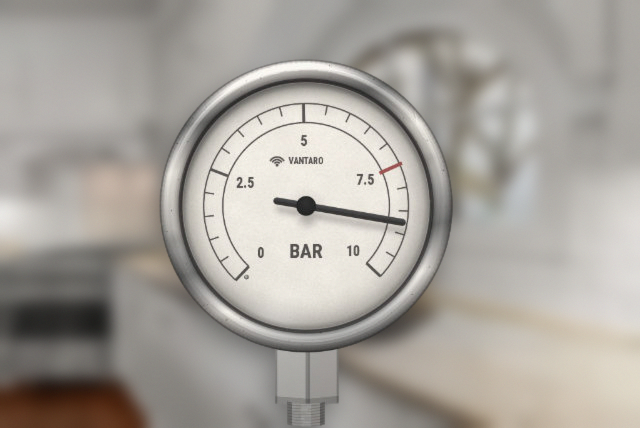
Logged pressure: 8.75; bar
